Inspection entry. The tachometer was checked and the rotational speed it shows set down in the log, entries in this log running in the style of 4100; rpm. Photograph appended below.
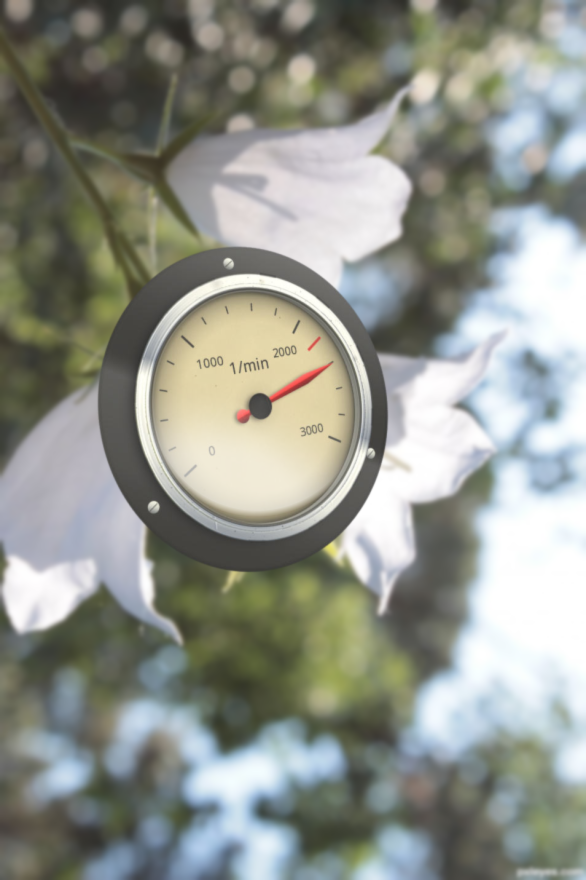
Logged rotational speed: 2400; rpm
